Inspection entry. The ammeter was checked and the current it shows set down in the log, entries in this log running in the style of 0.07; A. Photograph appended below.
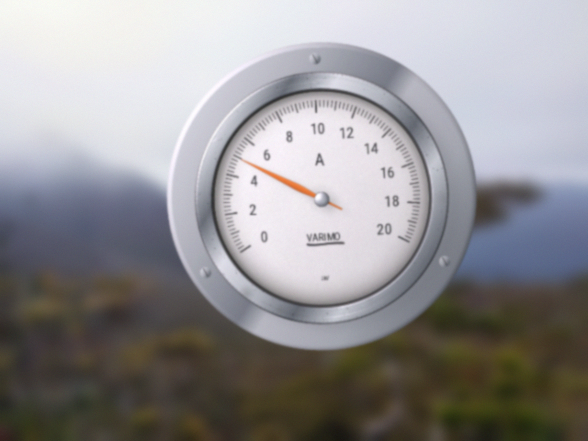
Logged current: 5; A
